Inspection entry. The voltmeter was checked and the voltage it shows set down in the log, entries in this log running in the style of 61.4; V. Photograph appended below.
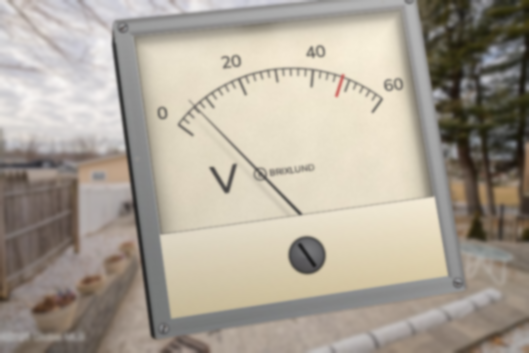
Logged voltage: 6; V
